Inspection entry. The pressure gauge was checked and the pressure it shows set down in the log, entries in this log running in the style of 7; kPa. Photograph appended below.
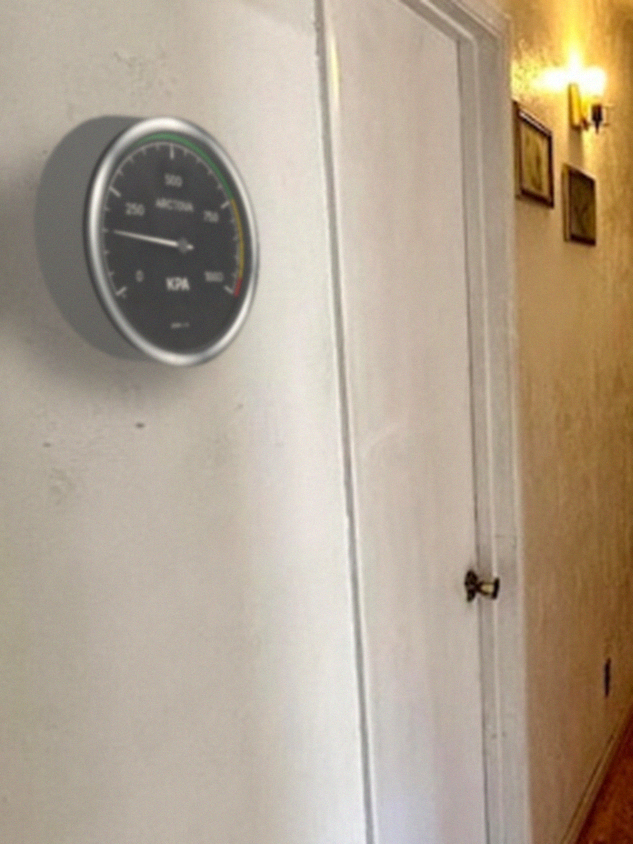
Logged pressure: 150; kPa
